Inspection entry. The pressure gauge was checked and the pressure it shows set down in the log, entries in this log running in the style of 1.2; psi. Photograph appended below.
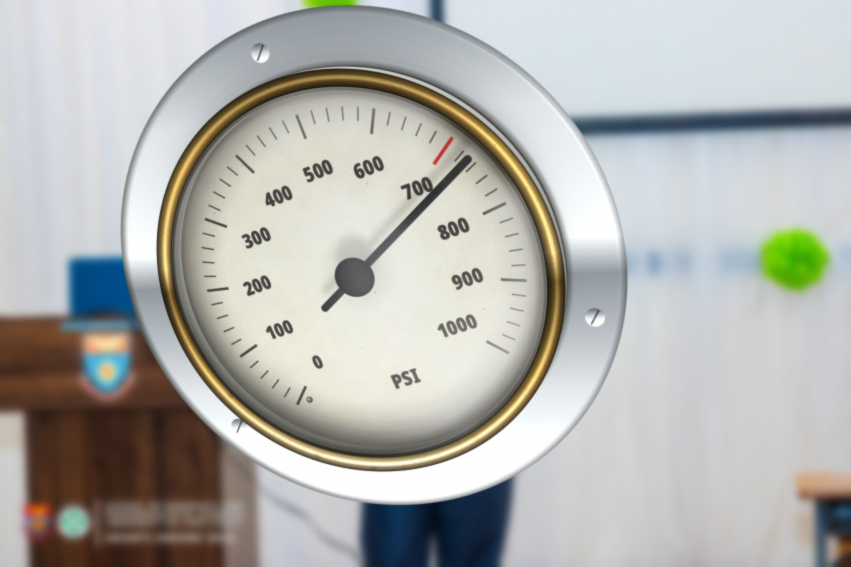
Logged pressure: 730; psi
